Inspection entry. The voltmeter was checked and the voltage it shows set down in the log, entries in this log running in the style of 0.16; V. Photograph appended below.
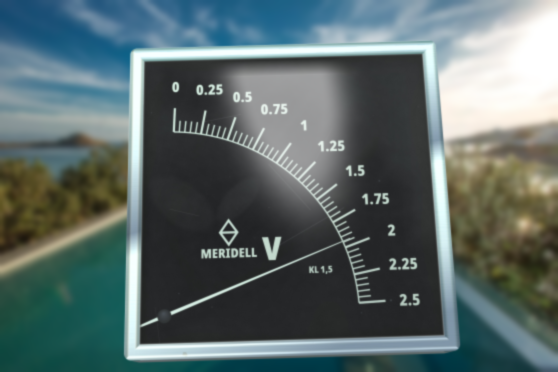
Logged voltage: 1.95; V
